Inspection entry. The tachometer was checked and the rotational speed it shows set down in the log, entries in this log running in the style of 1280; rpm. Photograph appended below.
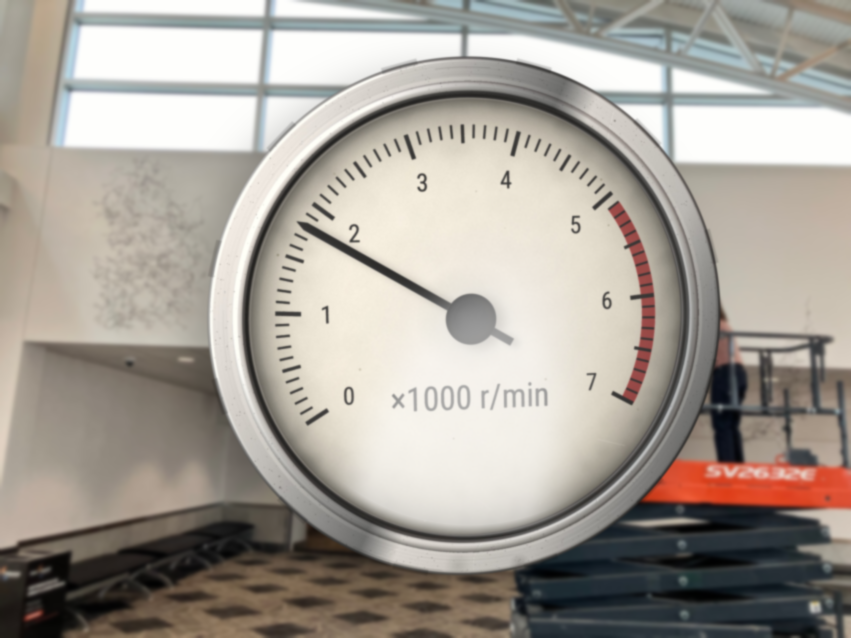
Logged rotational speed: 1800; rpm
